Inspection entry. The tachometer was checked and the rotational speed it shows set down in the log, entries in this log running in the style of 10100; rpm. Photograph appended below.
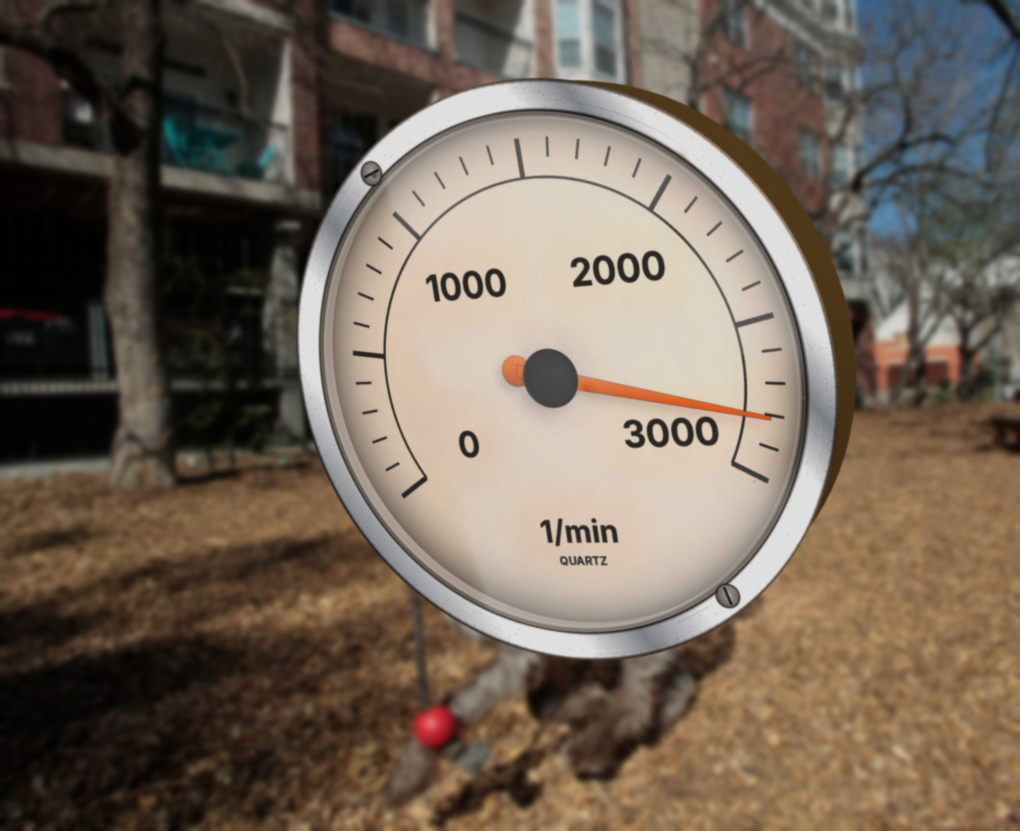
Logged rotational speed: 2800; rpm
